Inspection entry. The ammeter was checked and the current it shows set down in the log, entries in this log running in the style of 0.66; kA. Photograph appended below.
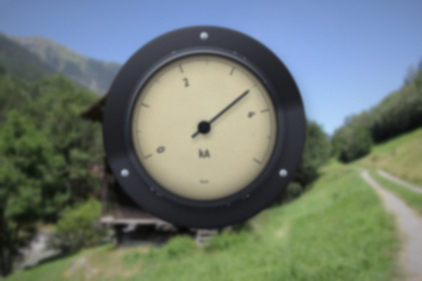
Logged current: 3.5; kA
